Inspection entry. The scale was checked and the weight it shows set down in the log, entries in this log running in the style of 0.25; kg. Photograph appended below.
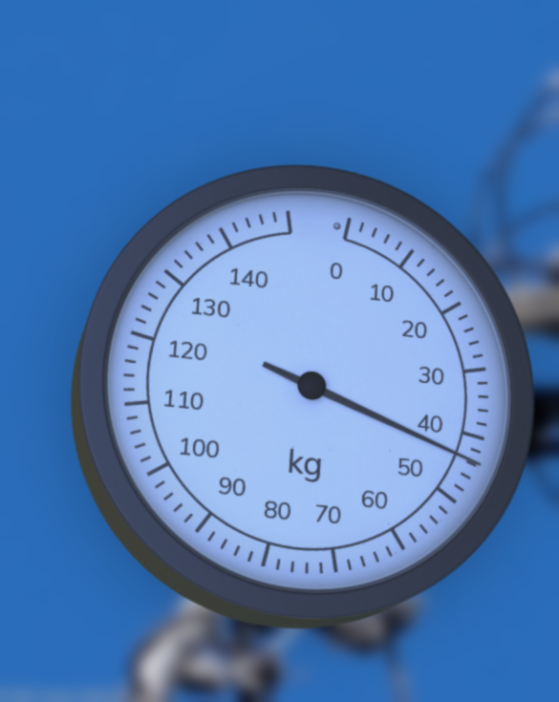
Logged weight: 44; kg
